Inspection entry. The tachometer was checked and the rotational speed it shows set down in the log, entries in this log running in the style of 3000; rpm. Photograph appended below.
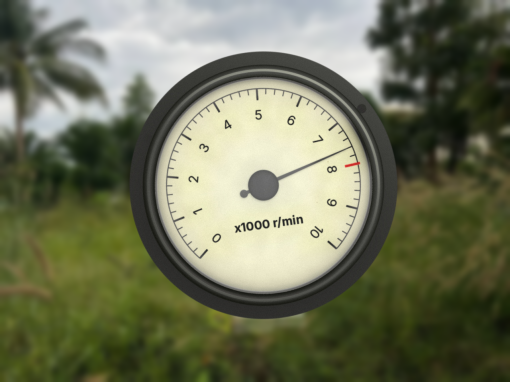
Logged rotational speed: 7600; rpm
